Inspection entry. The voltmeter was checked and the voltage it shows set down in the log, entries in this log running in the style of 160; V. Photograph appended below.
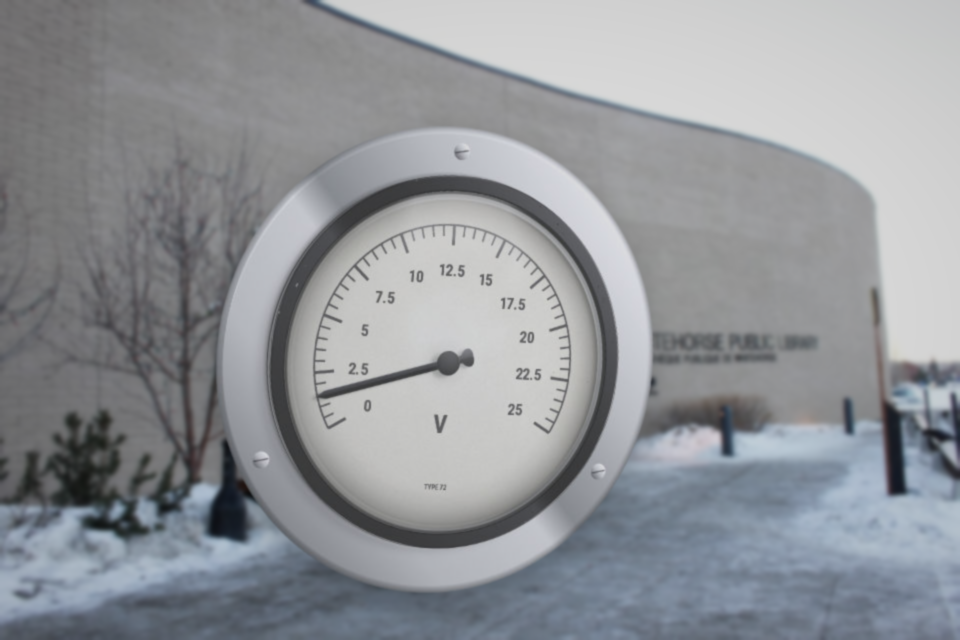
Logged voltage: 1.5; V
